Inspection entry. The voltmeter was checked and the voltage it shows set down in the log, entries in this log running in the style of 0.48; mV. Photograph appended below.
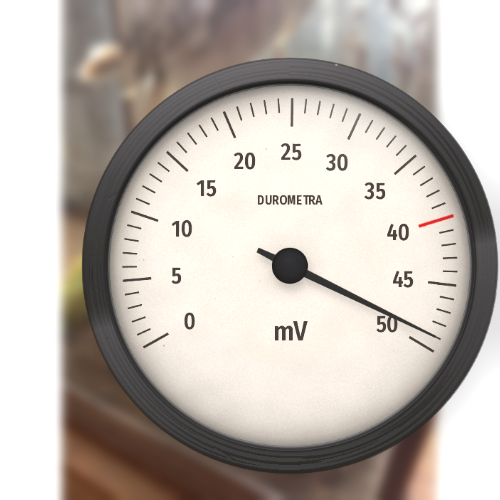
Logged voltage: 49; mV
